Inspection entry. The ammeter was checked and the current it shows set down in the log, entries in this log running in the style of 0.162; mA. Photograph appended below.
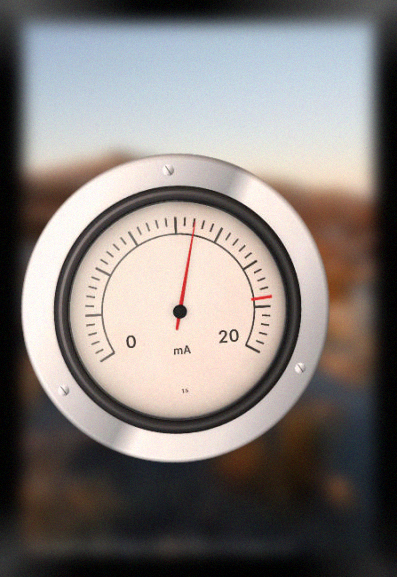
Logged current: 11; mA
